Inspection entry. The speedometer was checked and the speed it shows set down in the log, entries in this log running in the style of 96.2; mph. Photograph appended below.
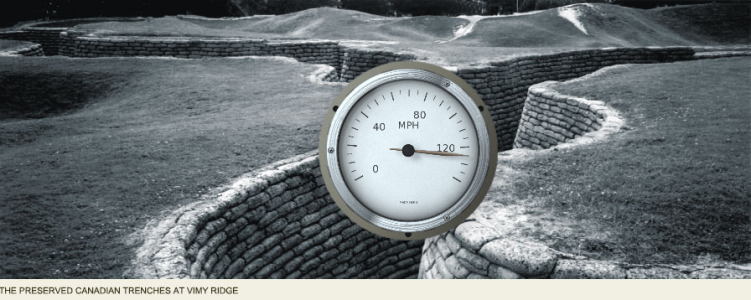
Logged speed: 125; mph
